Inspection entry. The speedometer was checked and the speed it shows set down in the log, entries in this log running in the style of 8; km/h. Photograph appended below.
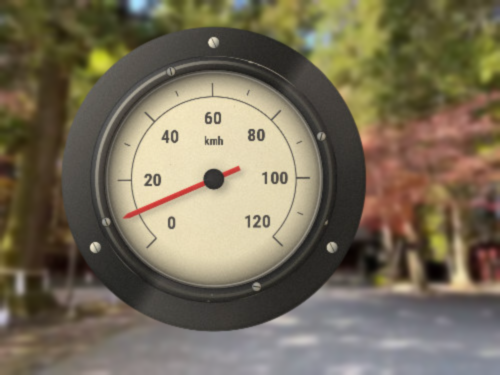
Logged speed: 10; km/h
